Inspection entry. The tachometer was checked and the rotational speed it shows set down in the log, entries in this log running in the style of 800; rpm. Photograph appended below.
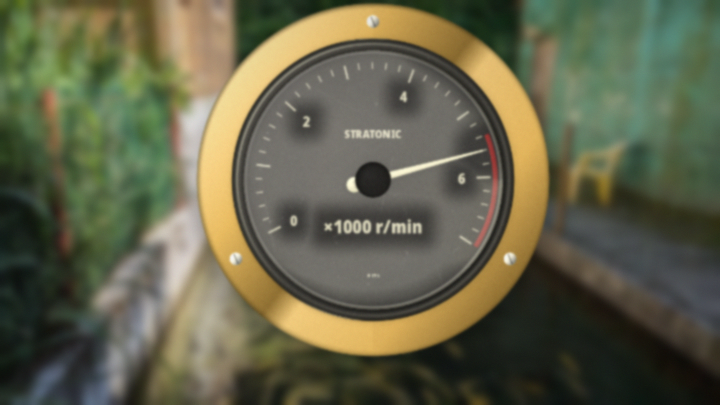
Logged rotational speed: 5600; rpm
